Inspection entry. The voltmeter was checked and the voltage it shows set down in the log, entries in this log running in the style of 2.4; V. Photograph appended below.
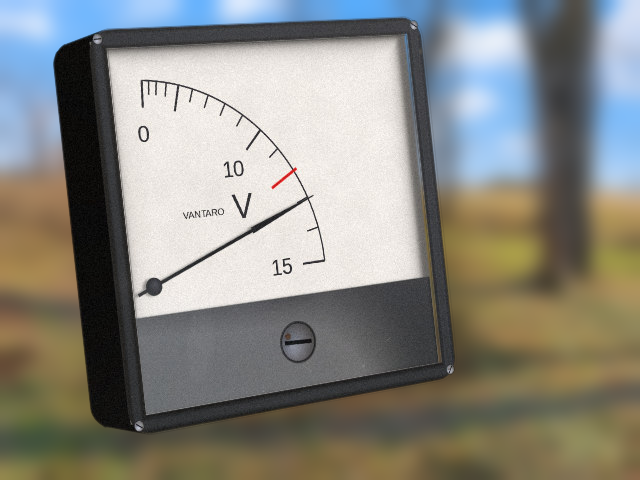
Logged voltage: 13; V
